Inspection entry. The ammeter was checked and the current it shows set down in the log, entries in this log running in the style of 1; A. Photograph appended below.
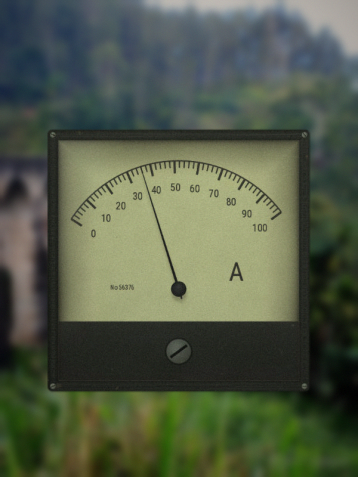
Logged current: 36; A
